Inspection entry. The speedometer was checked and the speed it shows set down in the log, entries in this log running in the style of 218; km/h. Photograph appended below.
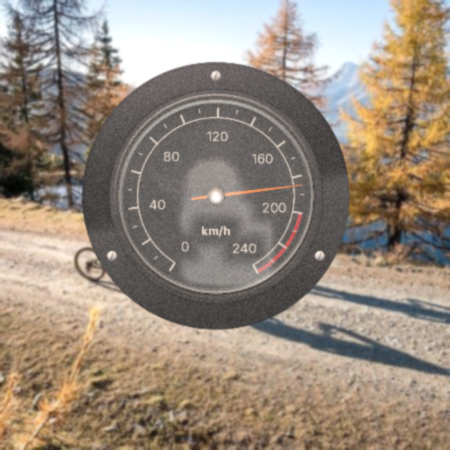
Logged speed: 185; km/h
